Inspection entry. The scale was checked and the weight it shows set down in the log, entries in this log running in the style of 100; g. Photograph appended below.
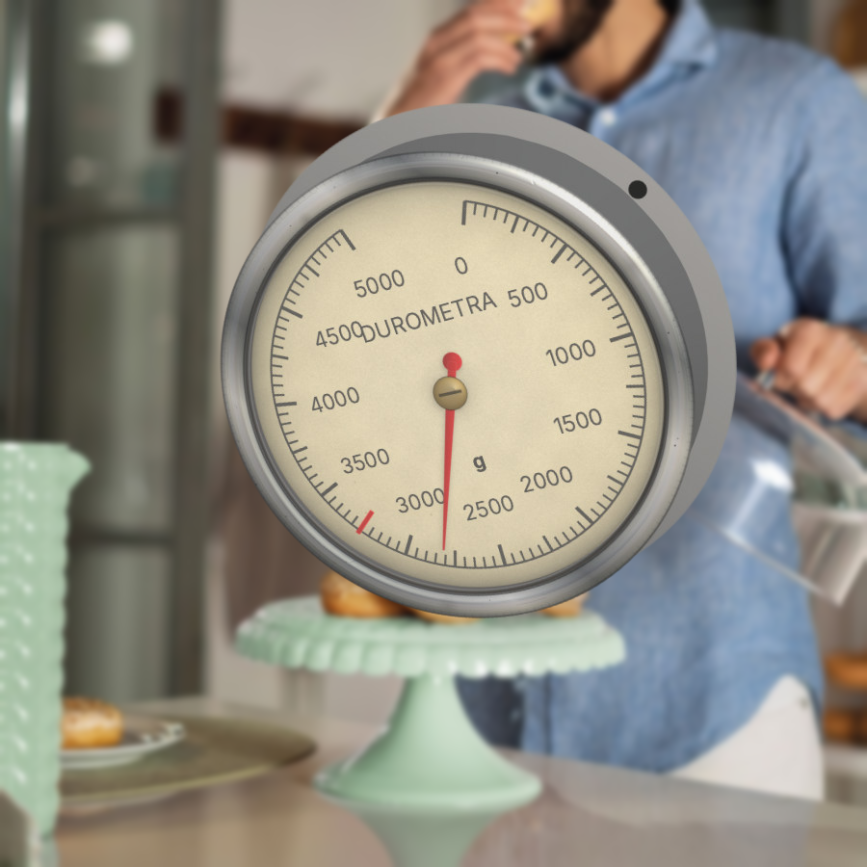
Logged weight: 2800; g
